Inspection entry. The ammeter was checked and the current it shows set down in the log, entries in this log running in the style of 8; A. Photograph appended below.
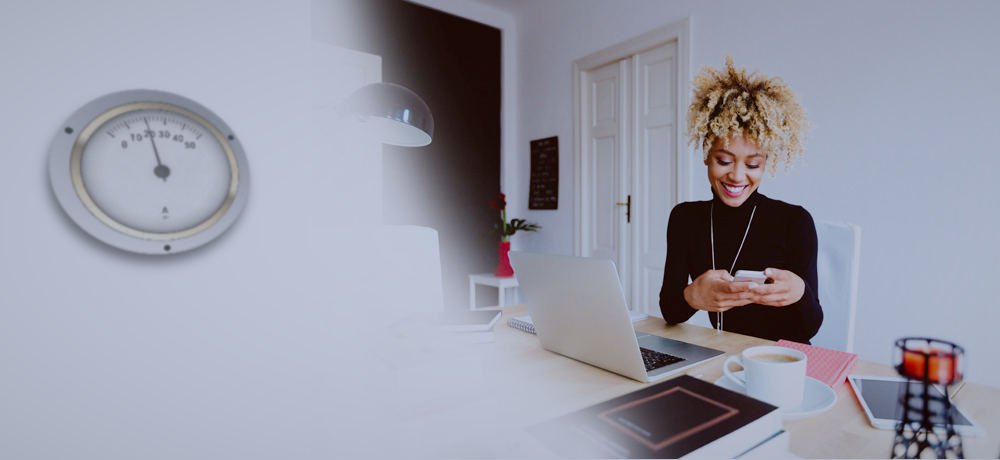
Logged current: 20; A
